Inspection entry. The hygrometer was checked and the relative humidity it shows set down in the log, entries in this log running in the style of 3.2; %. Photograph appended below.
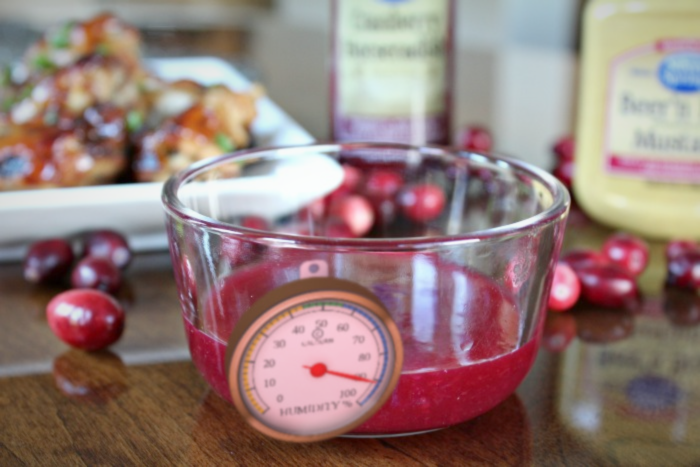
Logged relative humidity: 90; %
